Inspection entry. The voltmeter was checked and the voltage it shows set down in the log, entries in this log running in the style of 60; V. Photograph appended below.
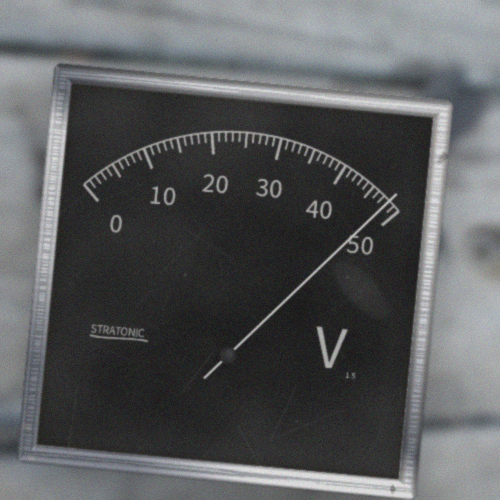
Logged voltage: 48; V
